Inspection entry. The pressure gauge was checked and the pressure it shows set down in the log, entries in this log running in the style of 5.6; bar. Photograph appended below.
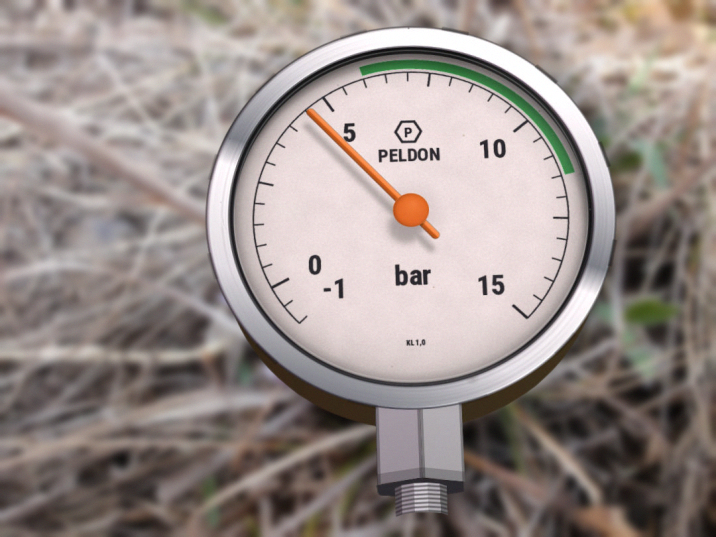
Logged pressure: 4.5; bar
